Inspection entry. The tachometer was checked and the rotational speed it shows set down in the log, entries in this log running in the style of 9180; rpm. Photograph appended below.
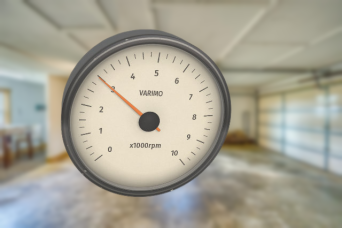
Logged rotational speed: 3000; rpm
